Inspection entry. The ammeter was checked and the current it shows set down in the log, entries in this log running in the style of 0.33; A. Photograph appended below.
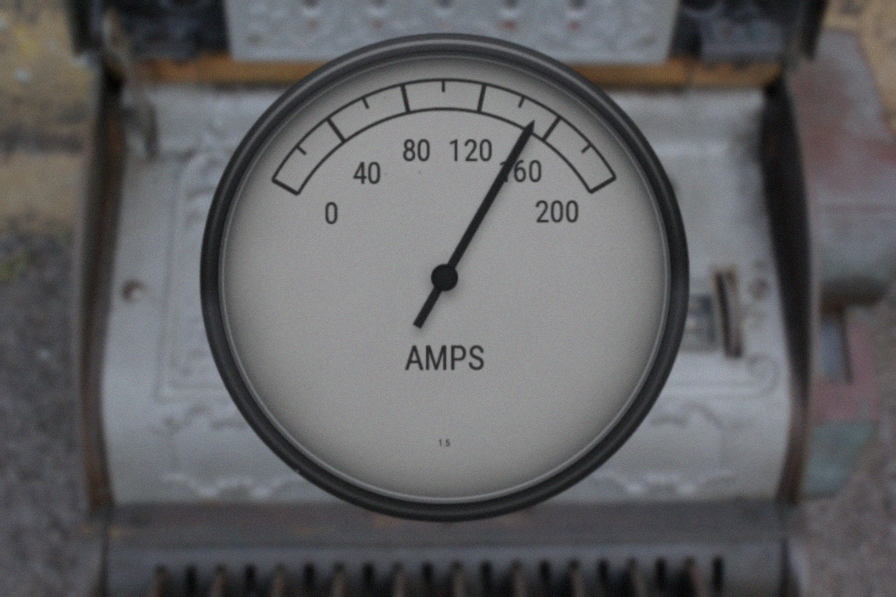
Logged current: 150; A
